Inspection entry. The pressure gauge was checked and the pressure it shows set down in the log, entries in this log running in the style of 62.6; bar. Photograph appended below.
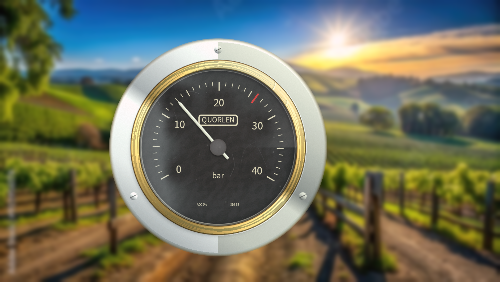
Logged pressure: 13; bar
